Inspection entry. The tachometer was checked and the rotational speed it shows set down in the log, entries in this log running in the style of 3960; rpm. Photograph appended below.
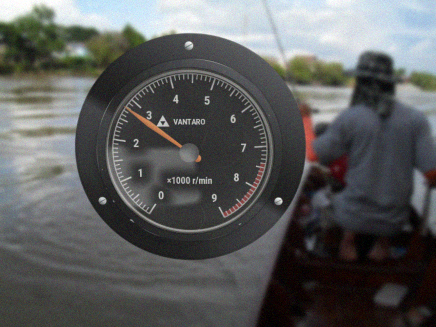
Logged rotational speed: 2800; rpm
